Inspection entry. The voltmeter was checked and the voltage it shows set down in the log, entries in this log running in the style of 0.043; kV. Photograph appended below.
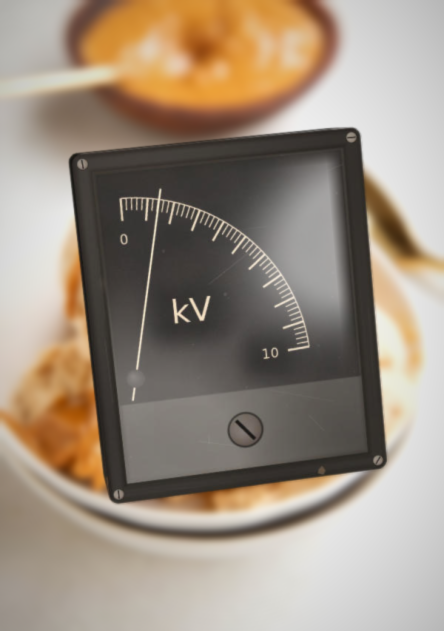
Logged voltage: 1.4; kV
